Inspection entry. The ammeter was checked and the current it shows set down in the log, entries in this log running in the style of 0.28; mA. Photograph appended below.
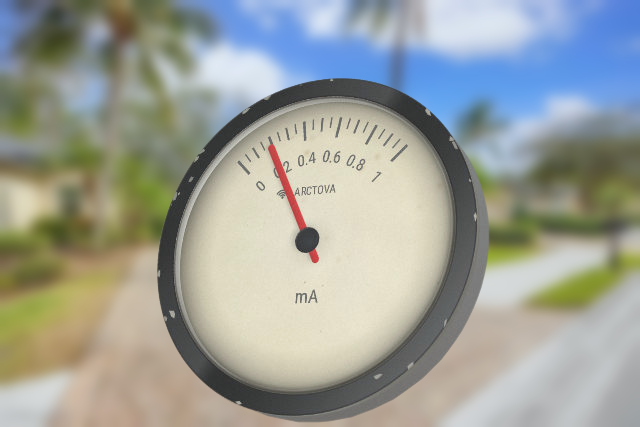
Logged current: 0.2; mA
